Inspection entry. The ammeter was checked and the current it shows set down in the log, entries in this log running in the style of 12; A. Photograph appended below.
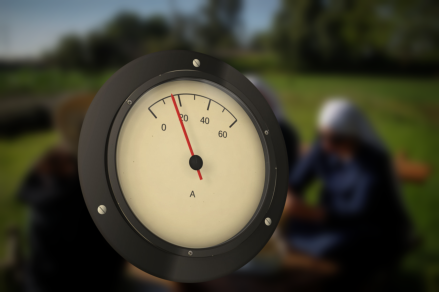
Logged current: 15; A
